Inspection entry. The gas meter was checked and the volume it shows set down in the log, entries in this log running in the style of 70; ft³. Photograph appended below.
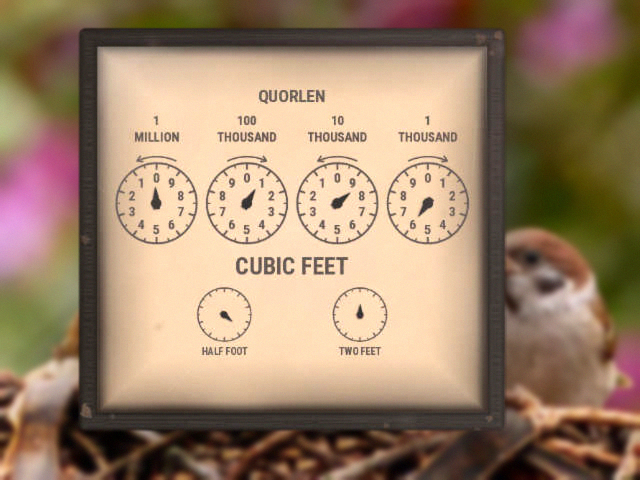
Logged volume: 8600; ft³
